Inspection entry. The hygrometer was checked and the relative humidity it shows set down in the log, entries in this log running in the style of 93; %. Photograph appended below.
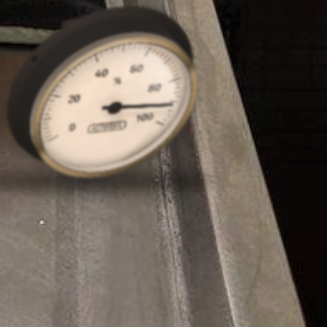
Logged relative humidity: 90; %
